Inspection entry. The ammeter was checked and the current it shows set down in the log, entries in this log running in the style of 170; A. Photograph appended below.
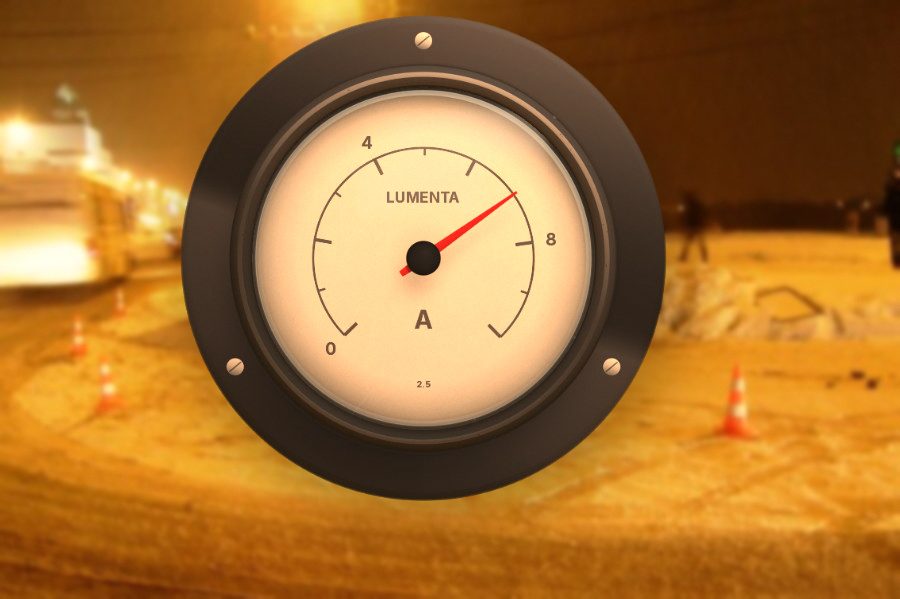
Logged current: 7; A
